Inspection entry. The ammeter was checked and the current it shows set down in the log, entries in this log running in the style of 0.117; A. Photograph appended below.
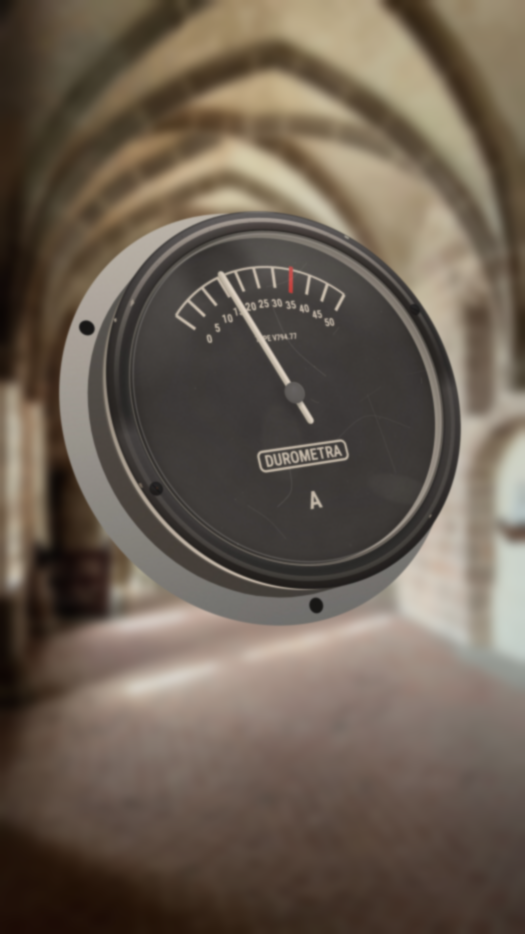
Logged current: 15; A
